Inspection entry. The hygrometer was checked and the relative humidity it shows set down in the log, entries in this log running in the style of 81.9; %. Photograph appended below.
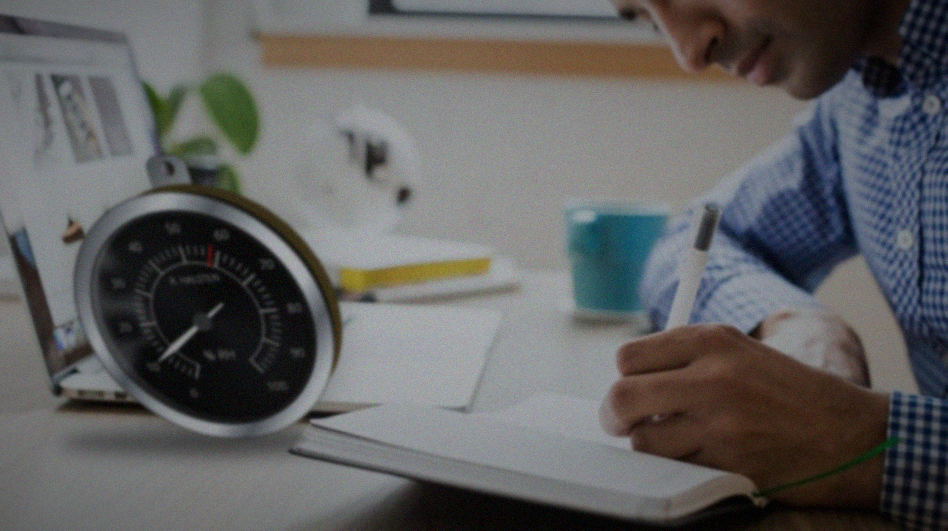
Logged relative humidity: 10; %
